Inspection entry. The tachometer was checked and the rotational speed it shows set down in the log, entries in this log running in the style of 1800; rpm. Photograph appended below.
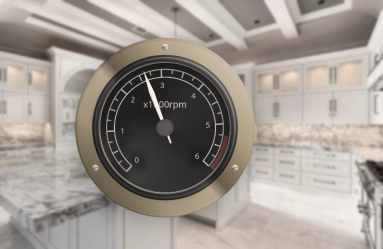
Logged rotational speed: 2625; rpm
